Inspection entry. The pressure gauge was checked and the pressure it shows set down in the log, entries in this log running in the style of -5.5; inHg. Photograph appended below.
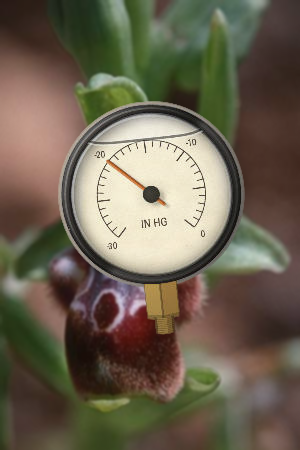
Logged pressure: -20; inHg
